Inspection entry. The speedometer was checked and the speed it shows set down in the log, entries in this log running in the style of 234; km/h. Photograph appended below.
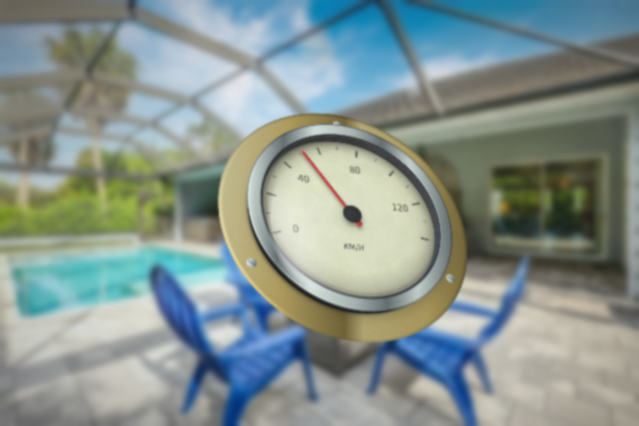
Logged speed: 50; km/h
